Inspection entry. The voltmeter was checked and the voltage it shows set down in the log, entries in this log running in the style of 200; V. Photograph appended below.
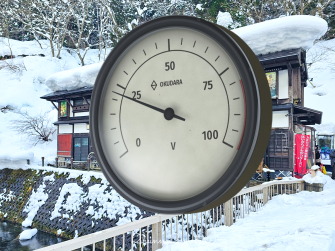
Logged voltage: 22.5; V
